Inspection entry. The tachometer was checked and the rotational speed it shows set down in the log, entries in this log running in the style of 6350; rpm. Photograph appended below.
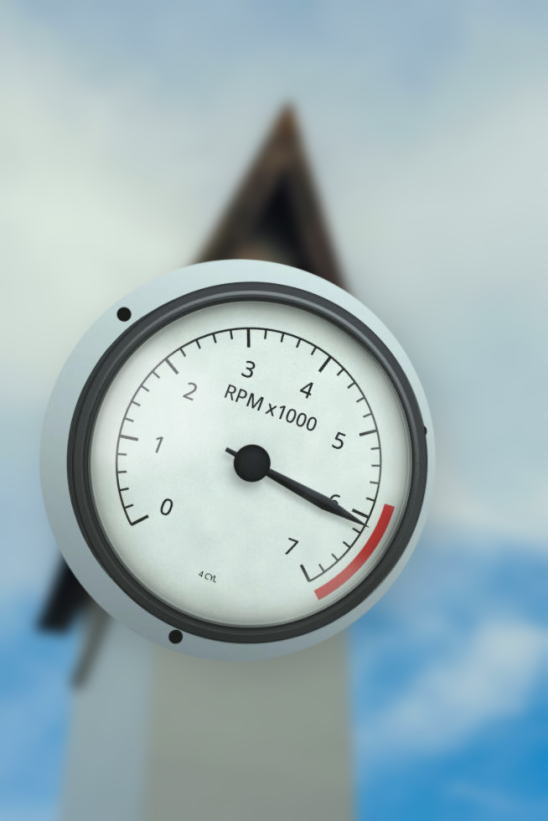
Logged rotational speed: 6100; rpm
